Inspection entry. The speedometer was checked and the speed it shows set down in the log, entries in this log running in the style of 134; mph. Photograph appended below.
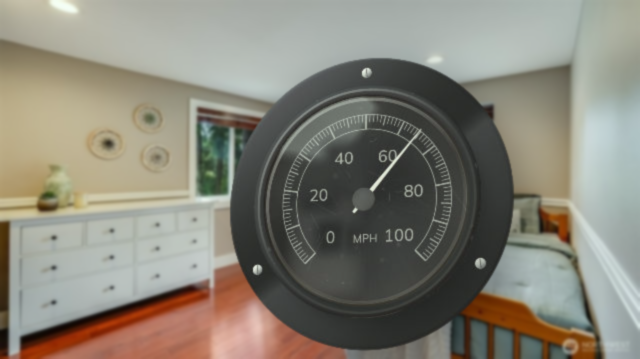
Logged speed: 65; mph
